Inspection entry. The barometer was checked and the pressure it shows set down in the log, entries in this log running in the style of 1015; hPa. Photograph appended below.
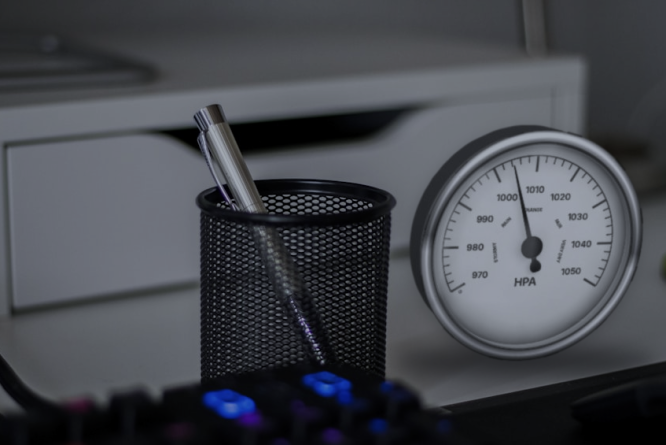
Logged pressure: 1004; hPa
